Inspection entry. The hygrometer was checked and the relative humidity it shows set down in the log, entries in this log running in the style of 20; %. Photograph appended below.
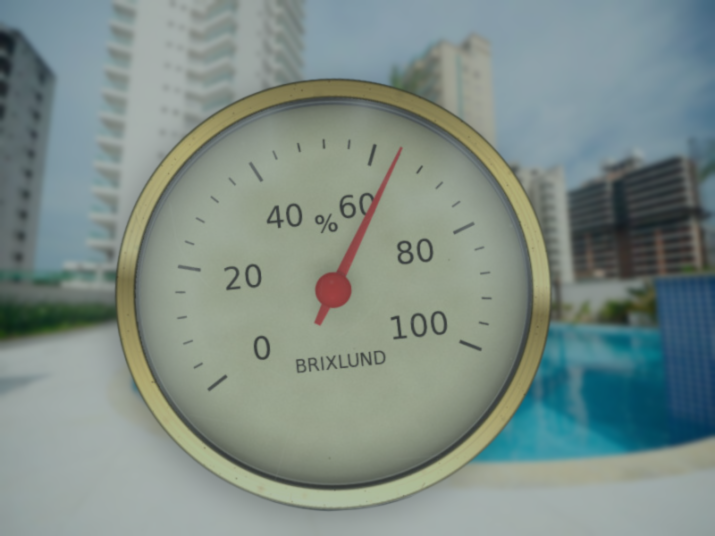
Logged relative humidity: 64; %
